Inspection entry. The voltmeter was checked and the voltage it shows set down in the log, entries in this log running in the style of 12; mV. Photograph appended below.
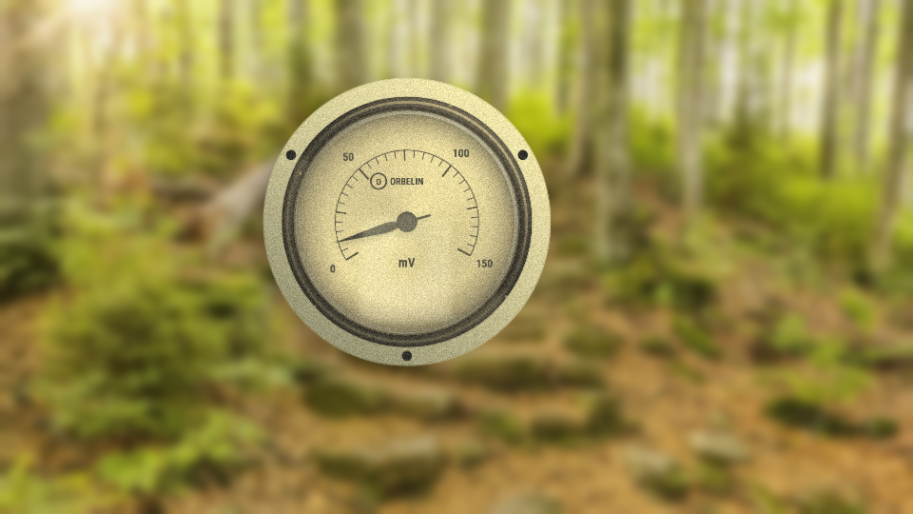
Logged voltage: 10; mV
